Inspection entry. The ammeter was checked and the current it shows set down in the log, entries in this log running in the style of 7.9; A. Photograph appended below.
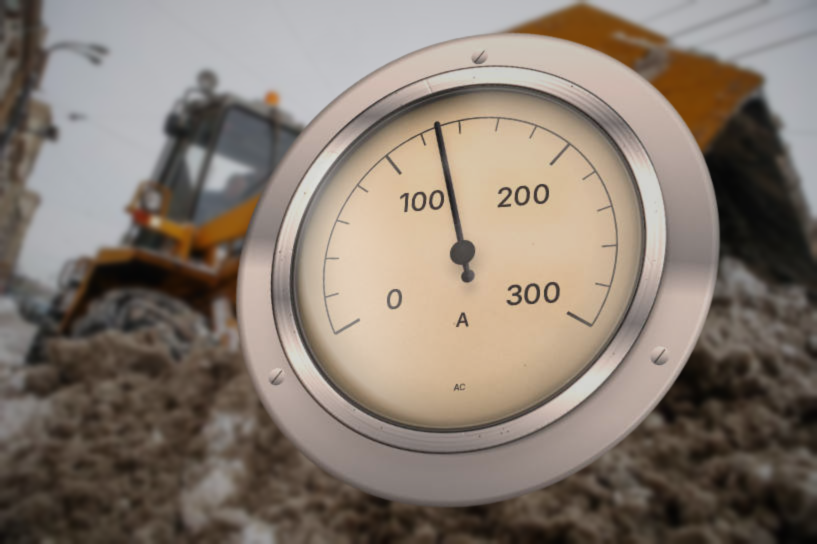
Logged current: 130; A
